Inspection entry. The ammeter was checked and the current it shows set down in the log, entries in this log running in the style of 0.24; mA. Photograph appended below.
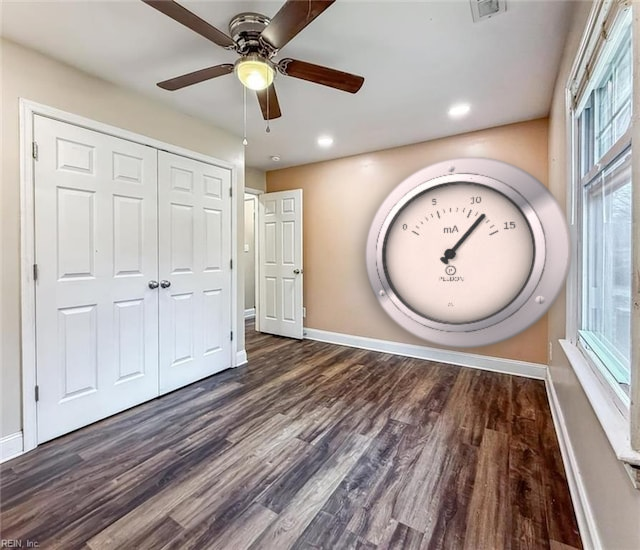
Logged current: 12; mA
